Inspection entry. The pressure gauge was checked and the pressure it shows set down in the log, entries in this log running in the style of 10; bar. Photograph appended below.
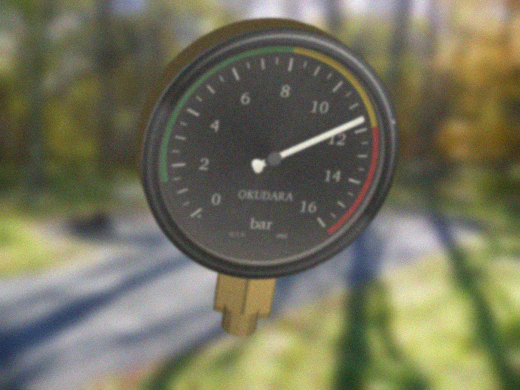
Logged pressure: 11.5; bar
